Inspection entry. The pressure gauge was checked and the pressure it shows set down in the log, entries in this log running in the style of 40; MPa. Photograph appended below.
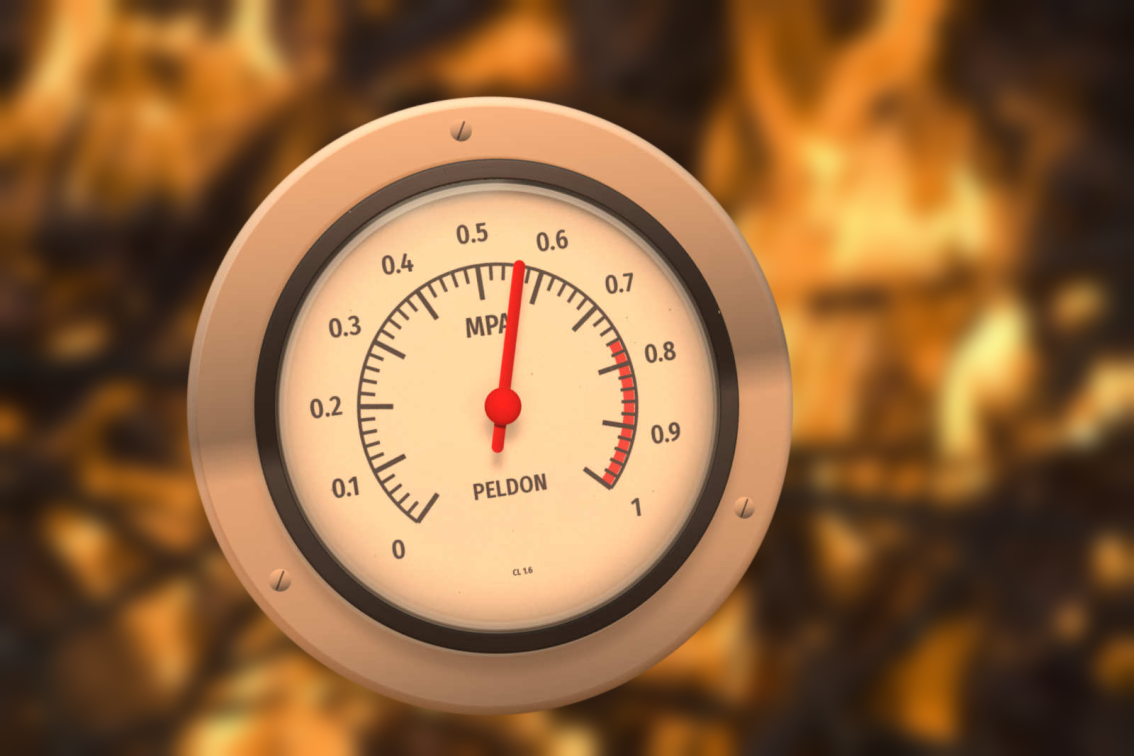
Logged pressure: 0.56; MPa
